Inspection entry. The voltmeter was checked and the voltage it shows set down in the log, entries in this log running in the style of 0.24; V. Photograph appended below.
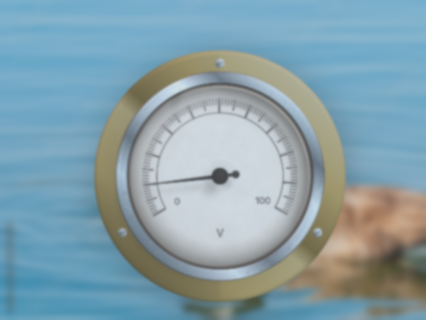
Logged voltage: 10; V
